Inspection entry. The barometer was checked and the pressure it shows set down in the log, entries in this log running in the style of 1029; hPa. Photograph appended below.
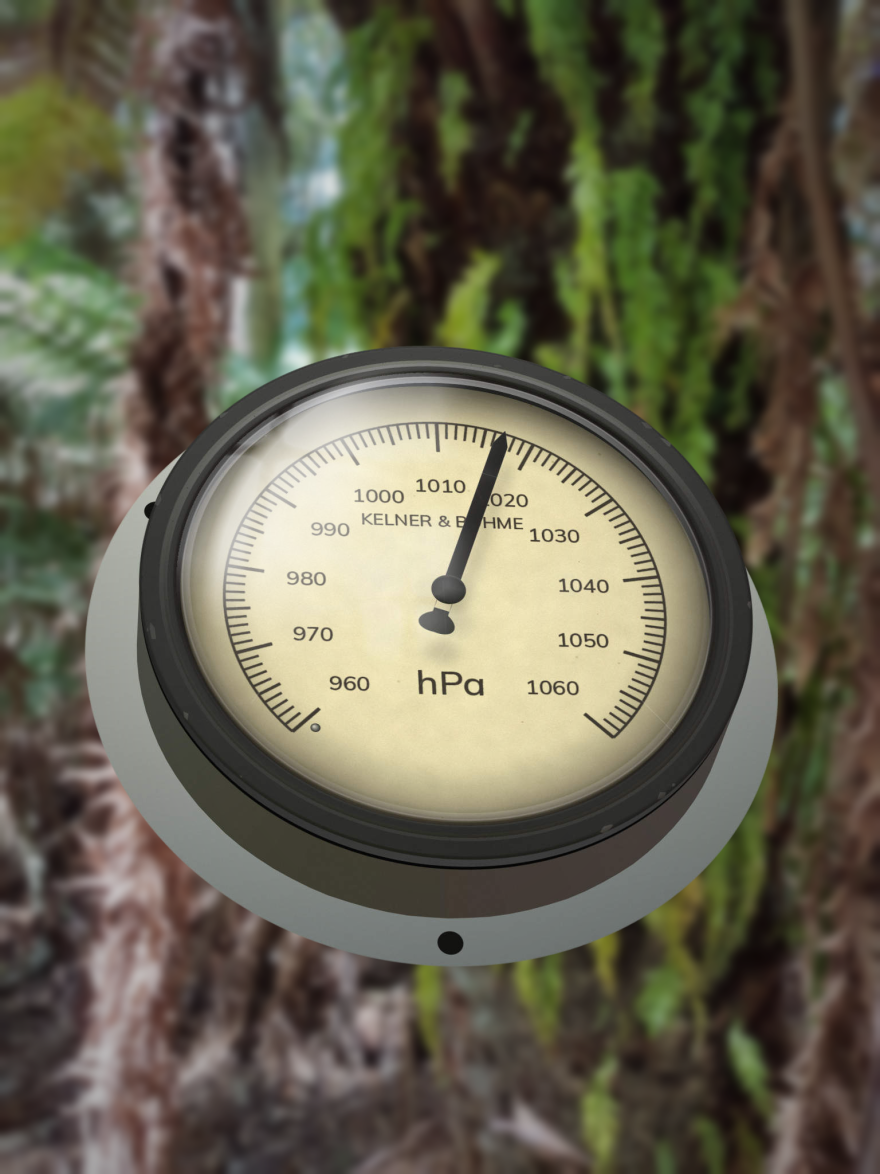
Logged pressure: 1017; hPa
